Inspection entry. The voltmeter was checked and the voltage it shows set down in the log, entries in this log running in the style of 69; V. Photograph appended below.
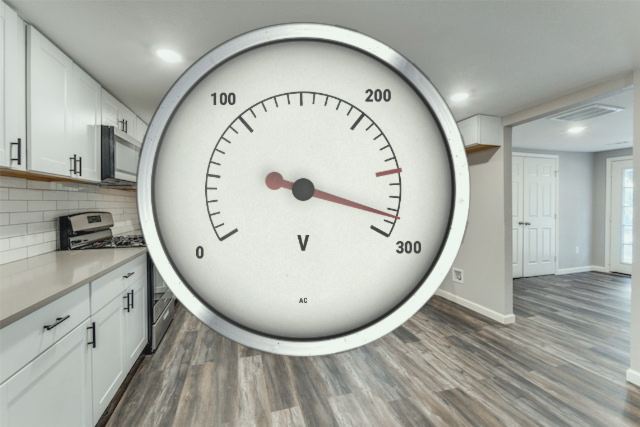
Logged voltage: 285; V
